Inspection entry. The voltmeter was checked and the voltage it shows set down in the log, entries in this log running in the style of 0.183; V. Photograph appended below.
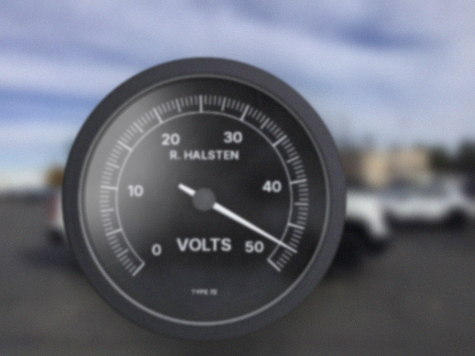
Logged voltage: 47.5; V
